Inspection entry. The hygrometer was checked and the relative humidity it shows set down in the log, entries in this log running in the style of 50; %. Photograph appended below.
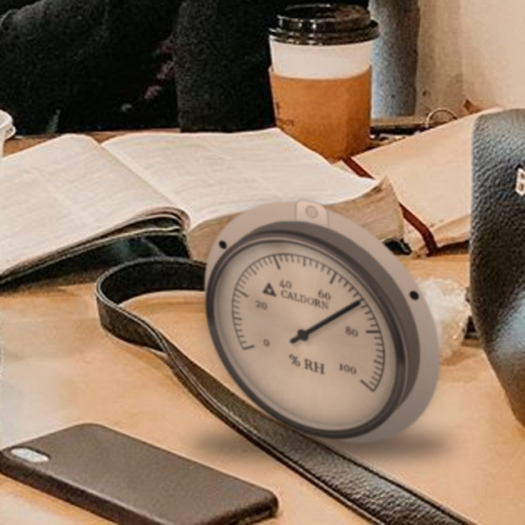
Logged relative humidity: 70; %
